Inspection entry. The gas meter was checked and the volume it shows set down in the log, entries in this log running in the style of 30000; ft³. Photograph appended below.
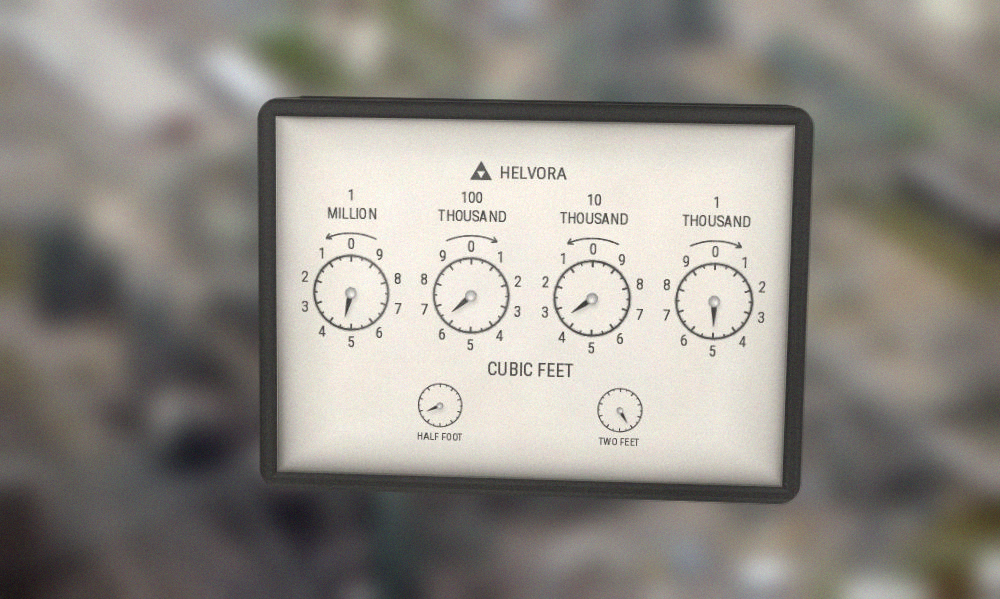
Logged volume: 463500; ft³
